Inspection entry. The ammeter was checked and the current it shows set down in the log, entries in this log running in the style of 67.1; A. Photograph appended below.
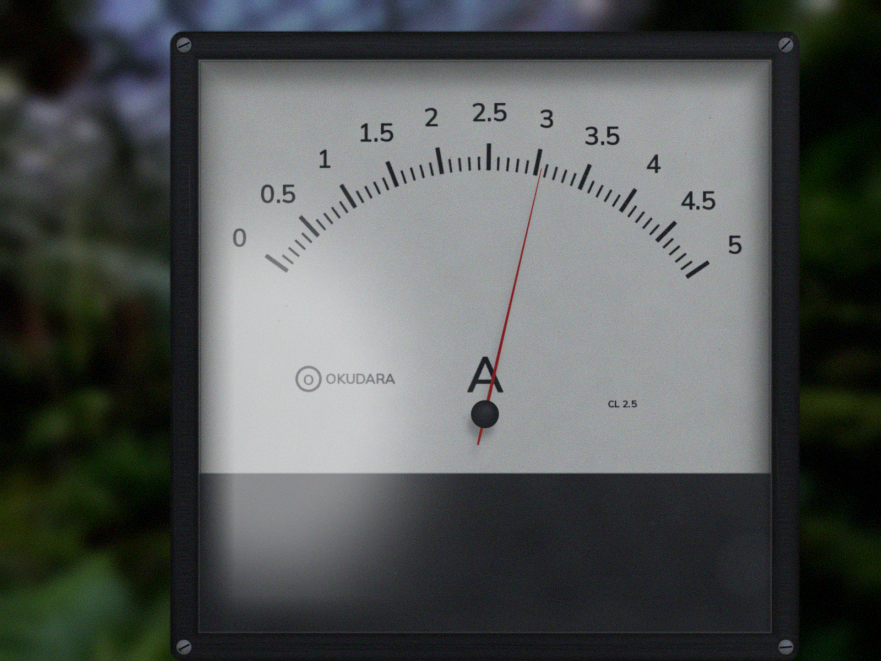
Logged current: 3.05; A
